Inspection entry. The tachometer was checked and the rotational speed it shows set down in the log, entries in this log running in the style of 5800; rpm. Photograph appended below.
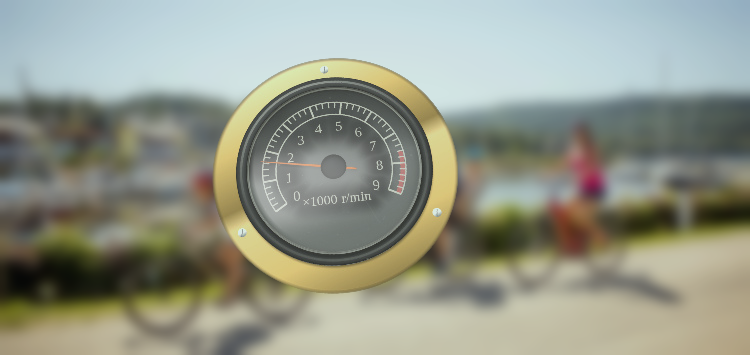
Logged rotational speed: 1600; rpm
